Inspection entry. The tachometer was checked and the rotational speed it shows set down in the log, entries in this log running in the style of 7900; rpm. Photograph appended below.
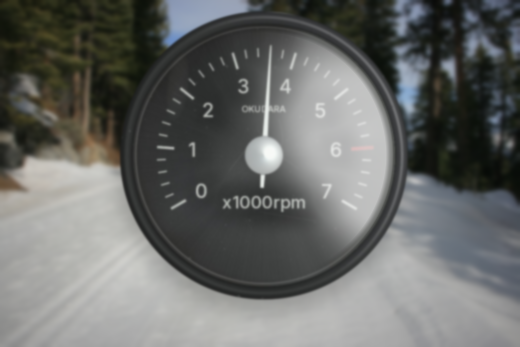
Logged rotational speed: 3600; rpm
